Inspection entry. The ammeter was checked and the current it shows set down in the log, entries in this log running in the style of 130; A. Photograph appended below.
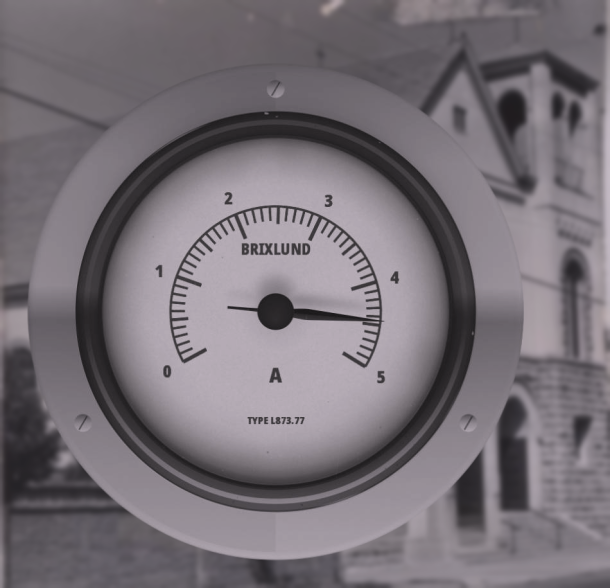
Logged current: 4.45; A
